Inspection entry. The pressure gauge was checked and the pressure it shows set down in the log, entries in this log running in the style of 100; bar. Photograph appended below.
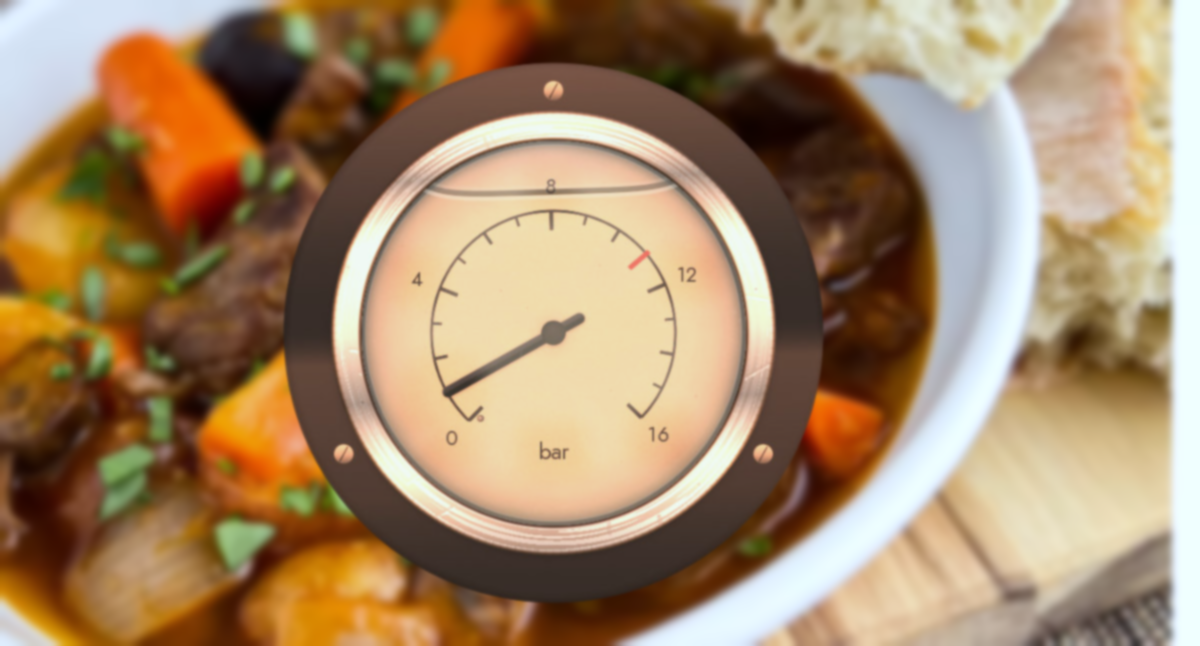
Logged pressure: 1; bar
